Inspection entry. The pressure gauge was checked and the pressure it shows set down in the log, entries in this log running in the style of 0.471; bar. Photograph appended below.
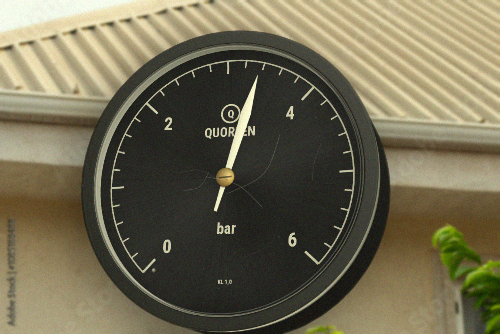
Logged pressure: 3.4; bar
